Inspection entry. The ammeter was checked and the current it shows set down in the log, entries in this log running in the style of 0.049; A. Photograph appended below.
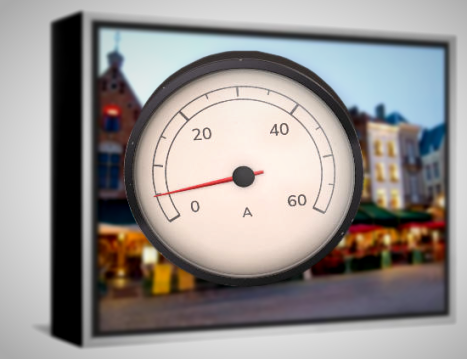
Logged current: 5; A
